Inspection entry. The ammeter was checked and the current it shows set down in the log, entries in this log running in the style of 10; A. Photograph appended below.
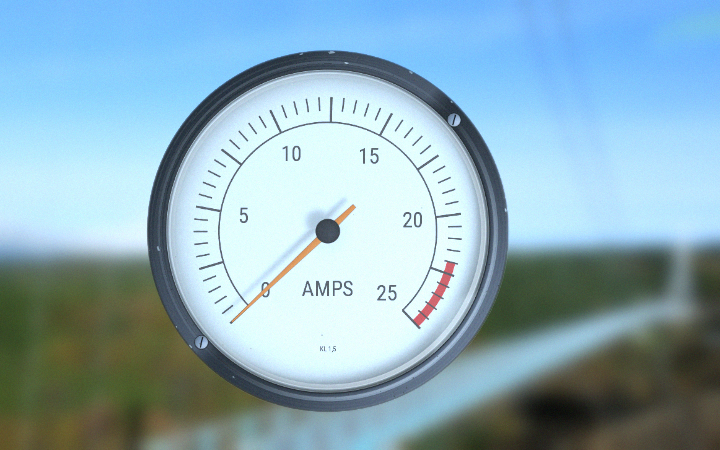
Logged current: 0; A
